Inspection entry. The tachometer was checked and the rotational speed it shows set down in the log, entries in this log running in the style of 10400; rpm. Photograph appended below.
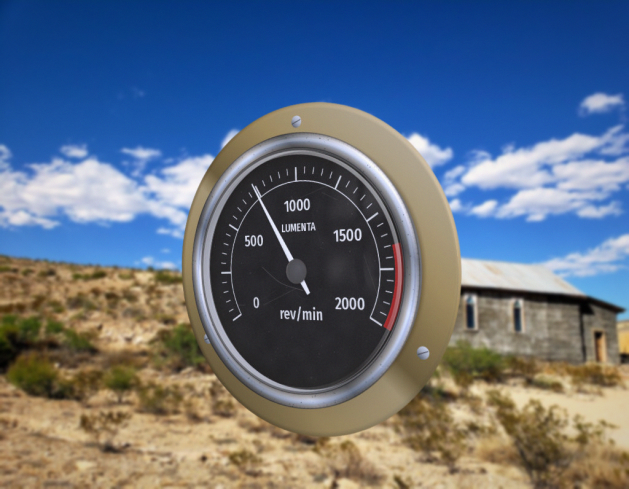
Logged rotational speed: 750; rpm
